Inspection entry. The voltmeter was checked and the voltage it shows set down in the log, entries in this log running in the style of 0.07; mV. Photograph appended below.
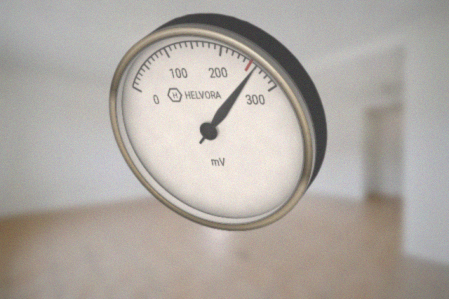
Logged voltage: 260; mV
